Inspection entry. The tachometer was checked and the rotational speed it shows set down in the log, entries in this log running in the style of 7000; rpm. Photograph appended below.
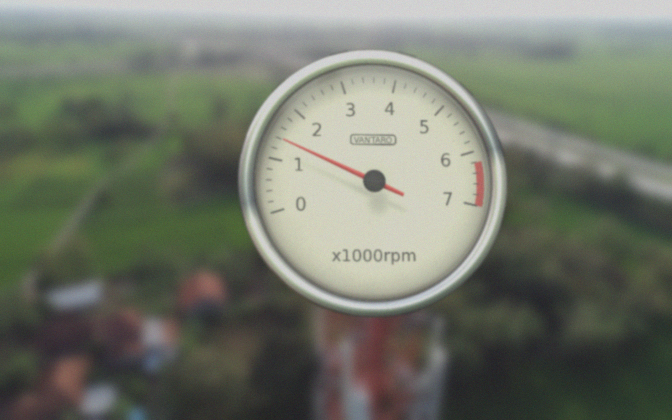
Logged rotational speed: 1400; rpm
